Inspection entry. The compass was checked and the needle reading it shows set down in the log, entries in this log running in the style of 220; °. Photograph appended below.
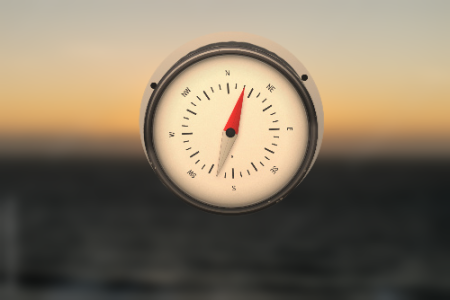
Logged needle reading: 20; °
